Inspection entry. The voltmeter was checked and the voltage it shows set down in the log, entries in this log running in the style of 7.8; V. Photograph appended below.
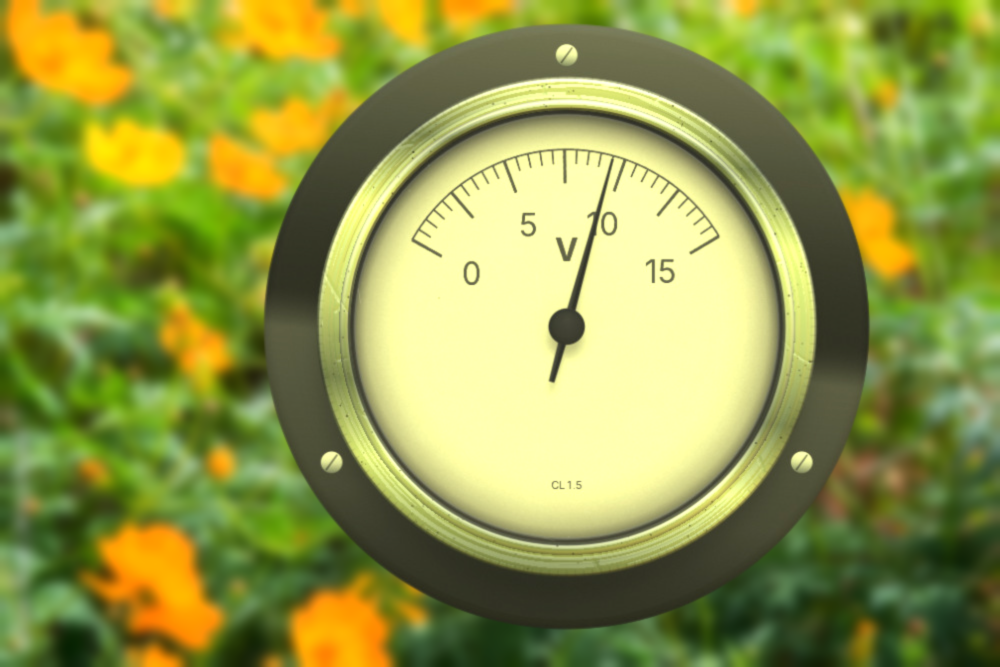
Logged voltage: 9.5; V
